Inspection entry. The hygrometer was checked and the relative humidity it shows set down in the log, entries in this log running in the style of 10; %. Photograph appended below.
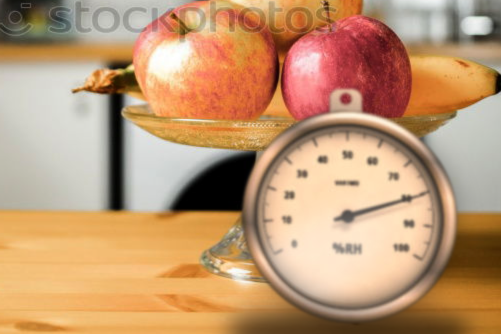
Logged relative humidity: 80; %
